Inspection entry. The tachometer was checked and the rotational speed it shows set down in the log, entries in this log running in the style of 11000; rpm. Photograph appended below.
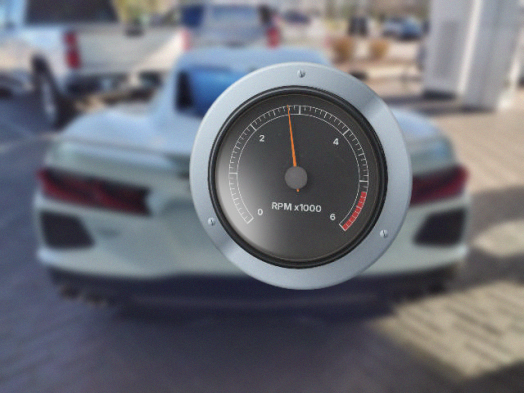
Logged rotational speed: 2800; rpm
